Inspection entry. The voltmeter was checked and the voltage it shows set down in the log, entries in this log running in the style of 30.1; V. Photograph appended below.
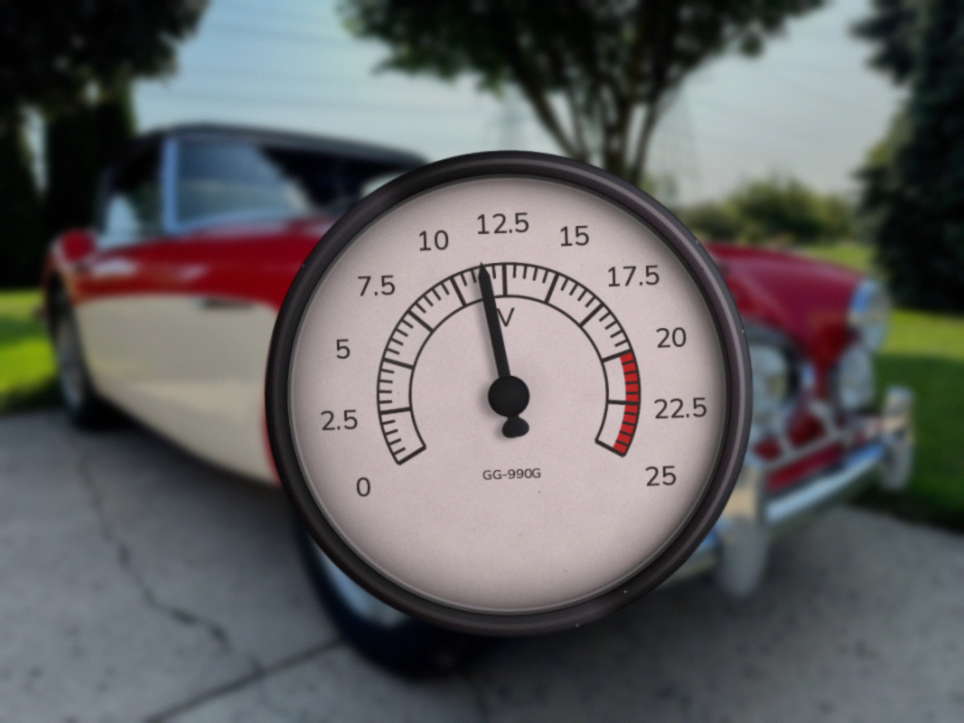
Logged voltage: 11.5; V
